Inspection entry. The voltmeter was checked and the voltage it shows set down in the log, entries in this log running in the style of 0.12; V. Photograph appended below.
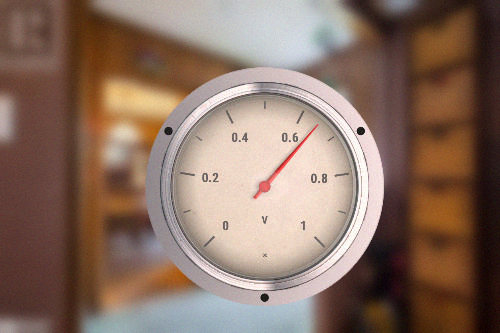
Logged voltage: 0.65; V
